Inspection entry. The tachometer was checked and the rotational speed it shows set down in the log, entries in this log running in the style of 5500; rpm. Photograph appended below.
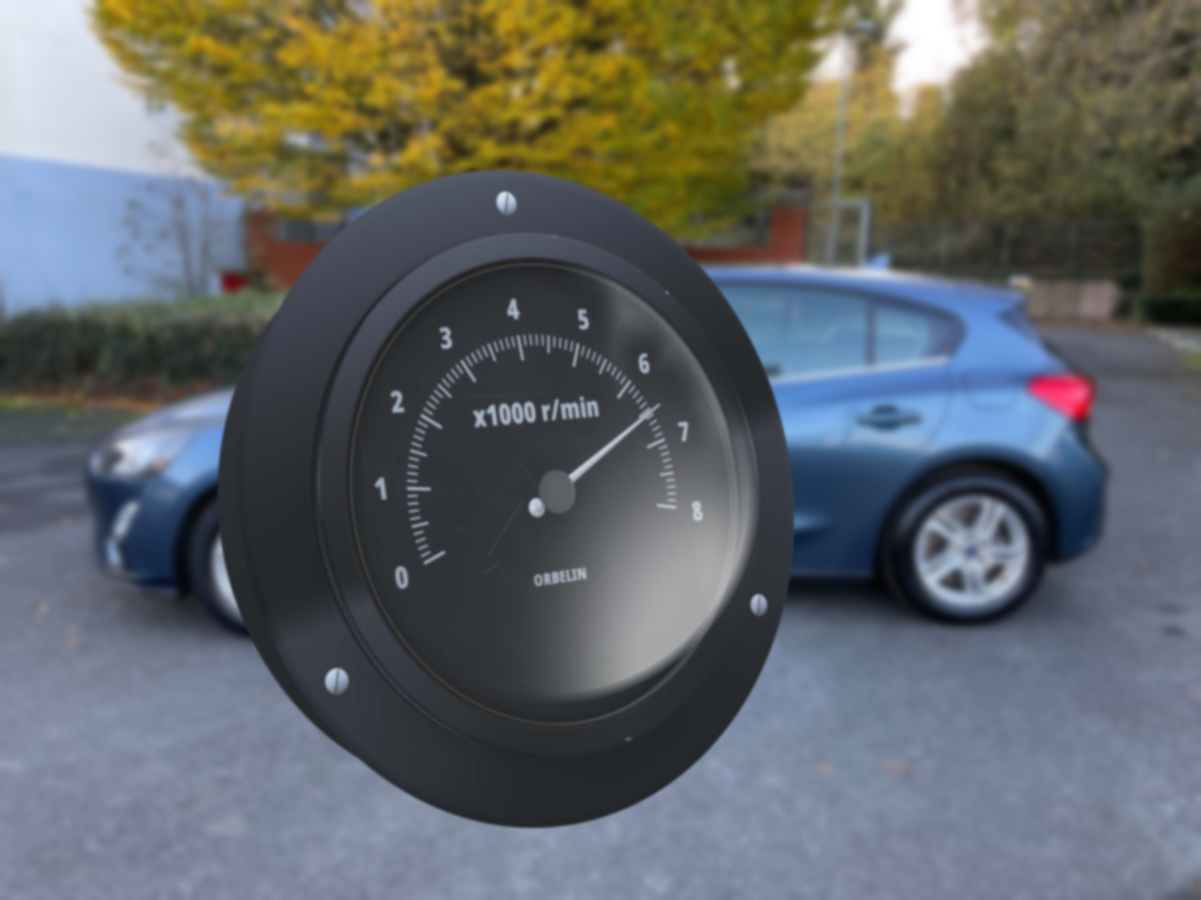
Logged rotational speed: 6500; rpm
